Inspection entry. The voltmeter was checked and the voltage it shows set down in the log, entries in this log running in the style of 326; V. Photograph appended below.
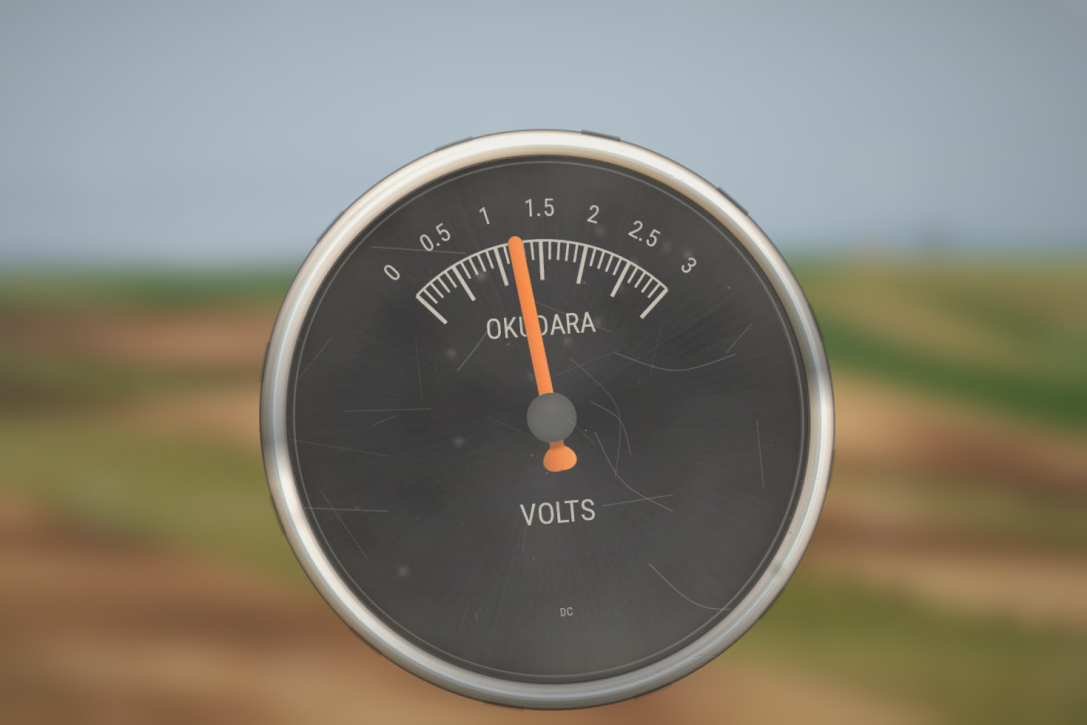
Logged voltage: 1.2; V
